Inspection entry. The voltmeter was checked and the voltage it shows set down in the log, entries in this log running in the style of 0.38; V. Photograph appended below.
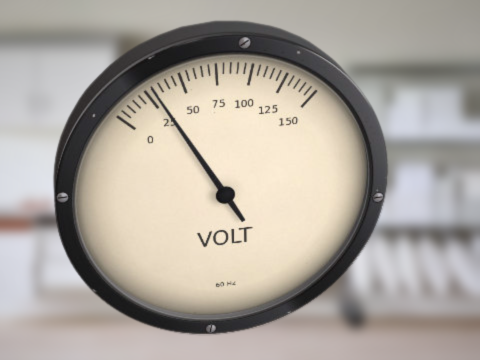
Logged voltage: 30; V
